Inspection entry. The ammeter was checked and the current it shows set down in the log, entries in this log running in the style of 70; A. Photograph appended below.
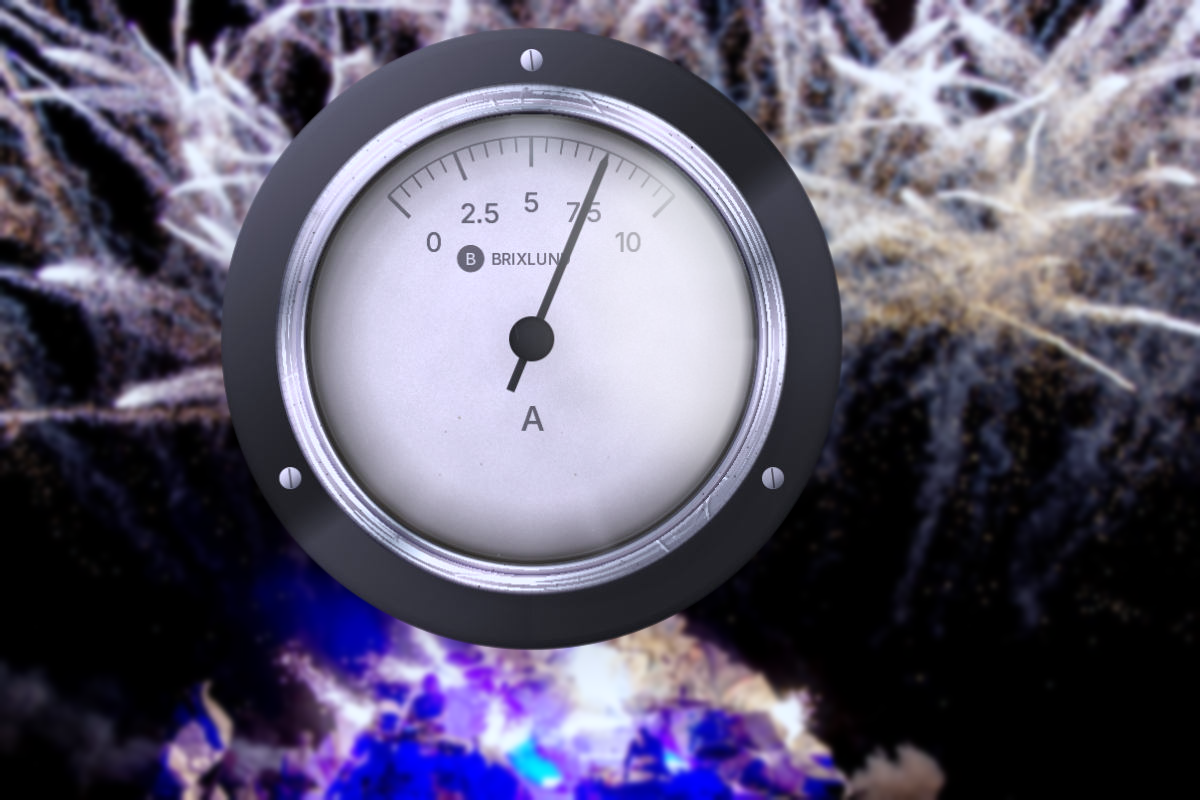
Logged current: 7.5; A
